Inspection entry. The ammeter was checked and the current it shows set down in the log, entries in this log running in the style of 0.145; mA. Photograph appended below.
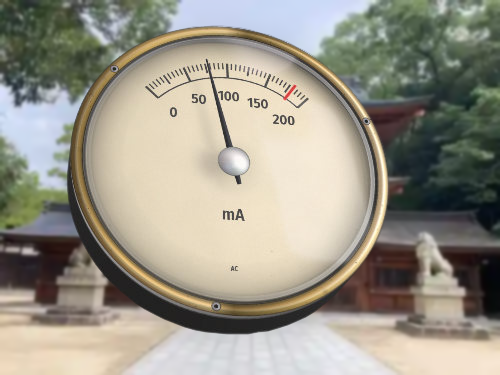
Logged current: 75; mA
